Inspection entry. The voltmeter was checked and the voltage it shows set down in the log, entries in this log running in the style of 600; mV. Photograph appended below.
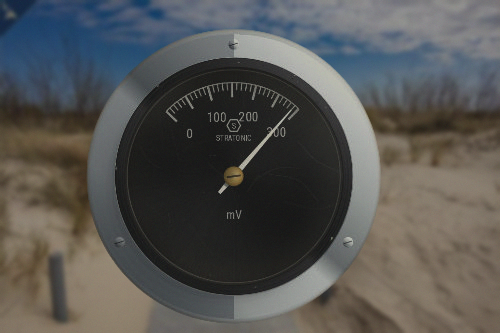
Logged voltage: 290; mV
